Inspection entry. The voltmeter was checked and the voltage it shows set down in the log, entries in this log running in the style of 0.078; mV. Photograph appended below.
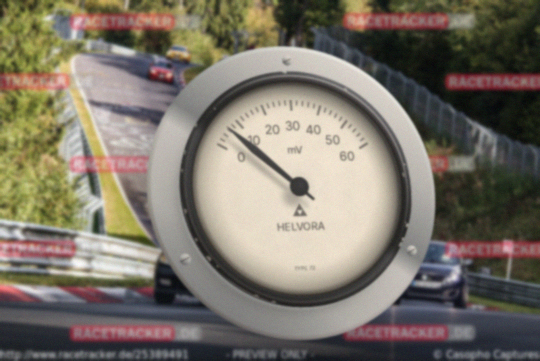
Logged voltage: 6; mV
